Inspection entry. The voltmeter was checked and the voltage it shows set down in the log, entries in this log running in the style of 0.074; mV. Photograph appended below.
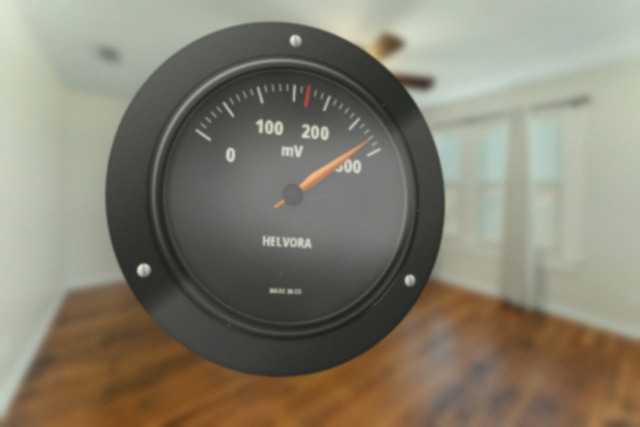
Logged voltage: 280; mV
